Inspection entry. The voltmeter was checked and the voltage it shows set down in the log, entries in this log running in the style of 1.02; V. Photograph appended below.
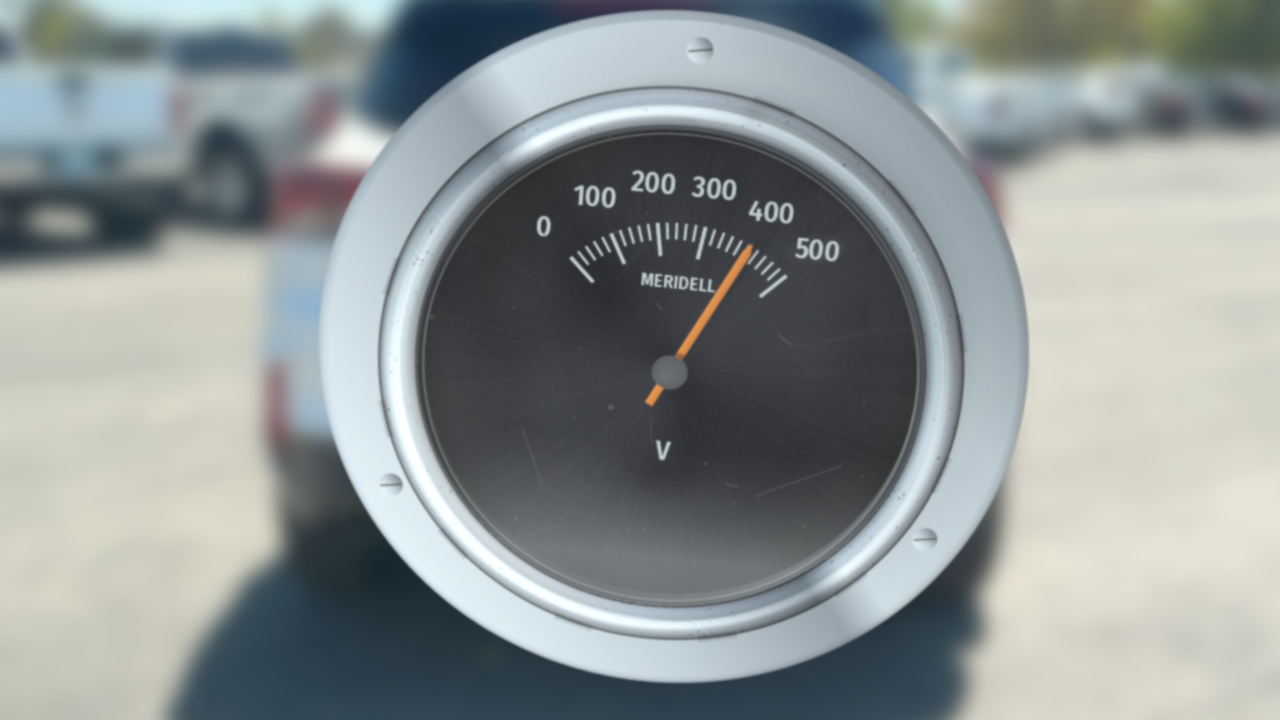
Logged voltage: 400; V
